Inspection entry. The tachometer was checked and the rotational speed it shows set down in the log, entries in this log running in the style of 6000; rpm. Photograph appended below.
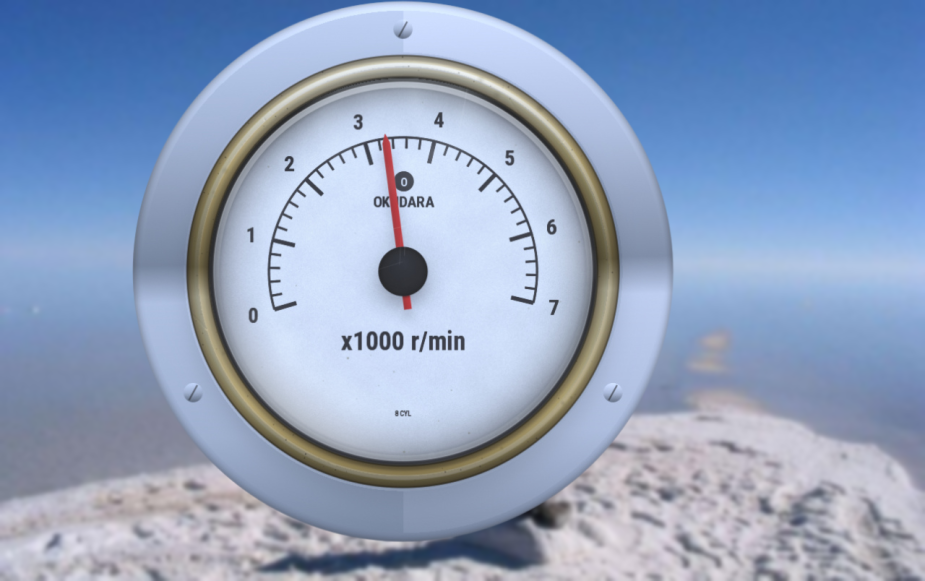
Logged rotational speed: 3300; rpm
